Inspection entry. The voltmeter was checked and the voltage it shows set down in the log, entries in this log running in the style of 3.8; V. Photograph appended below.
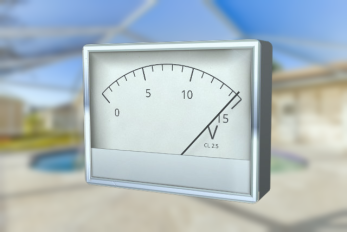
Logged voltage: 14.5; V
